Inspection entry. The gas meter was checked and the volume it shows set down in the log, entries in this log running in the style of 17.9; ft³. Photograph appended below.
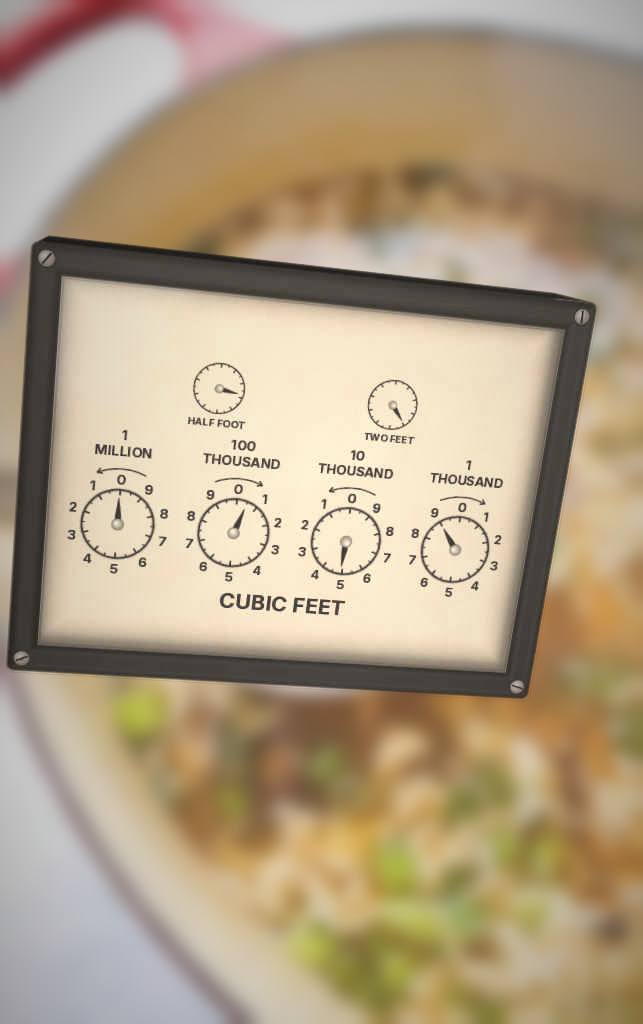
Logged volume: 4900; ft³
